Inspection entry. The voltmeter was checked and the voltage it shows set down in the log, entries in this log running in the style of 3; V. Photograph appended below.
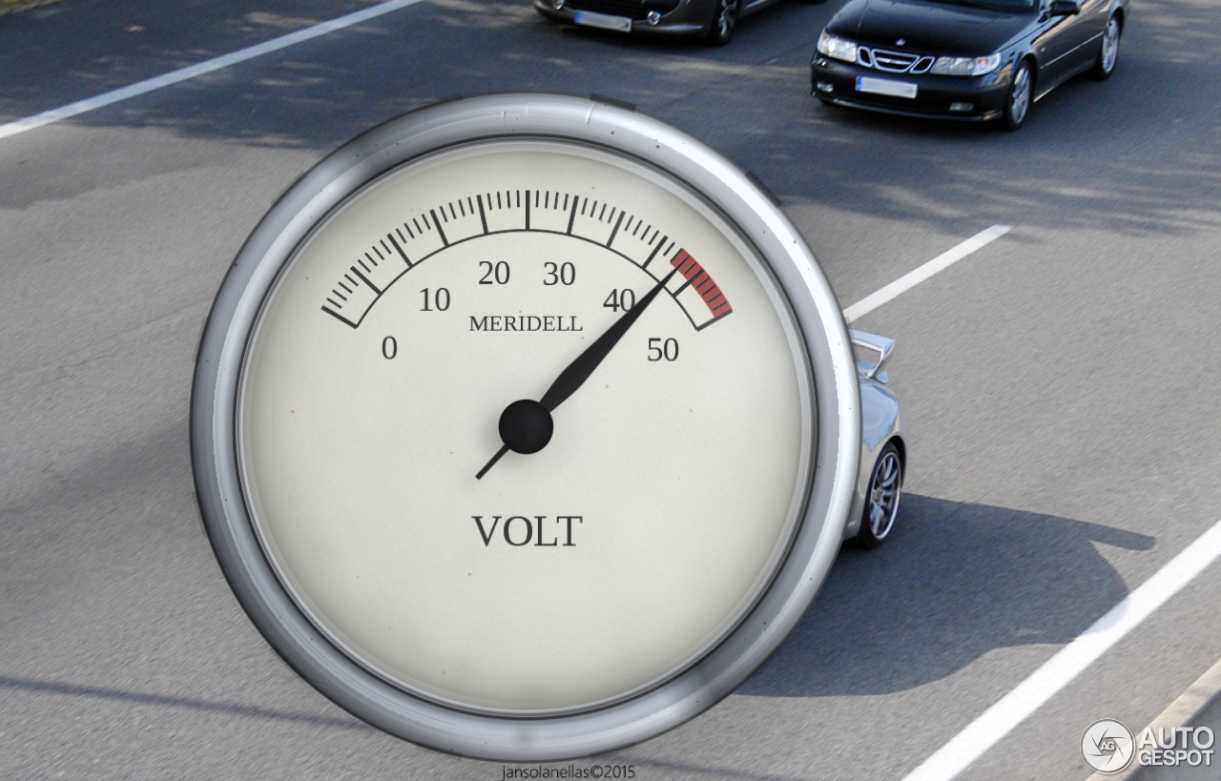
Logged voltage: 43; V
